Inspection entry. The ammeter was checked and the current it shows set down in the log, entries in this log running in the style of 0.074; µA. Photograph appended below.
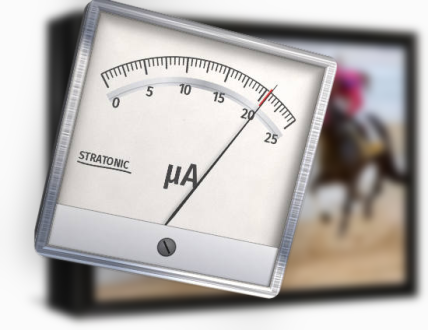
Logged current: 20.5; µA
